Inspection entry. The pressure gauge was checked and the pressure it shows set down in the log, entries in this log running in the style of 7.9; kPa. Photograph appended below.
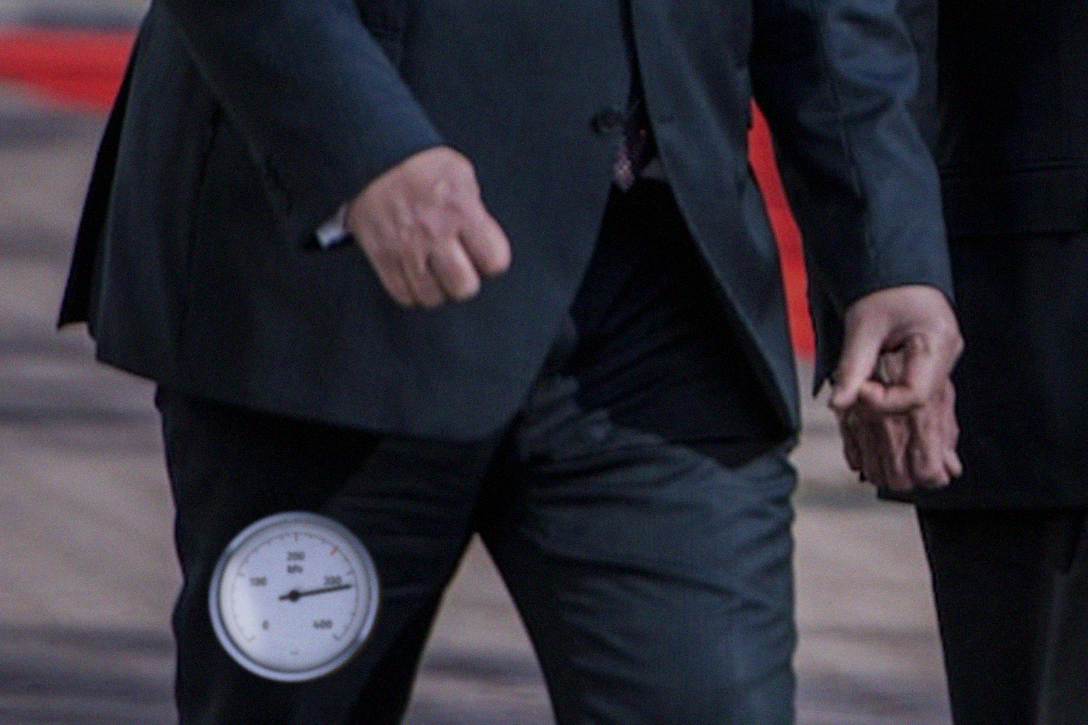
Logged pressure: 320; kPa
